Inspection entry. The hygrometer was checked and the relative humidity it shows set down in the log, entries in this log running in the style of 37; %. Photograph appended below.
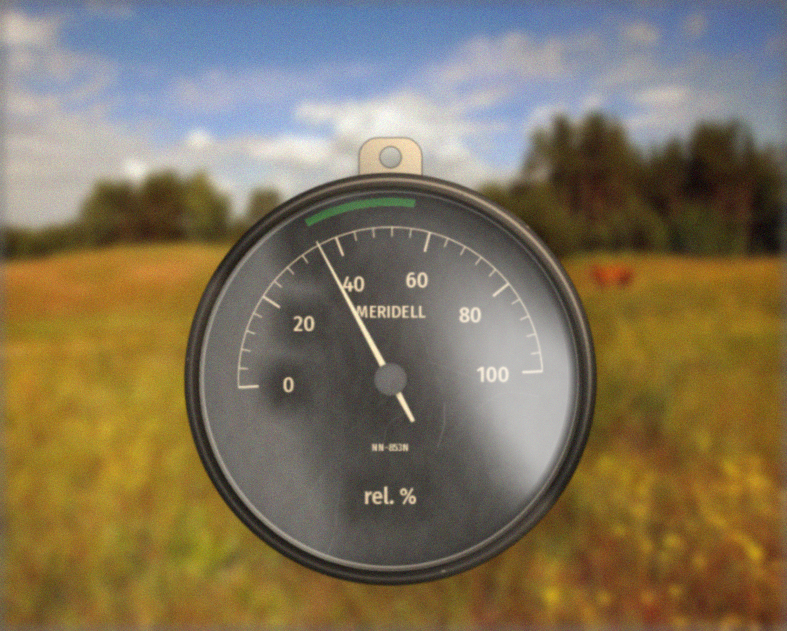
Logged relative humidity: 36; %
